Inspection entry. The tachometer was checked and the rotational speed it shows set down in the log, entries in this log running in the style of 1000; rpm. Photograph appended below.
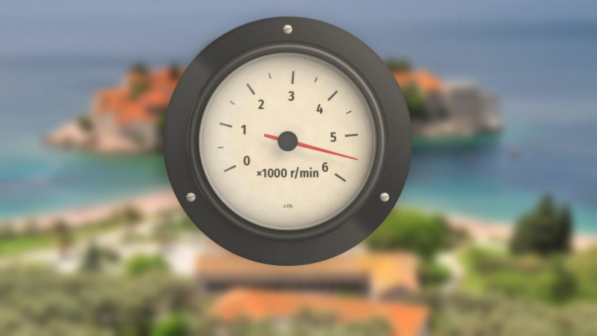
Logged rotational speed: 5500; rpm
